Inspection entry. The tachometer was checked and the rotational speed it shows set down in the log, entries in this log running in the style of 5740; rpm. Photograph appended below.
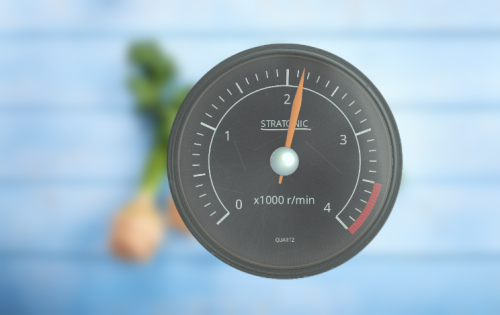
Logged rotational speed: 2150; rpm
